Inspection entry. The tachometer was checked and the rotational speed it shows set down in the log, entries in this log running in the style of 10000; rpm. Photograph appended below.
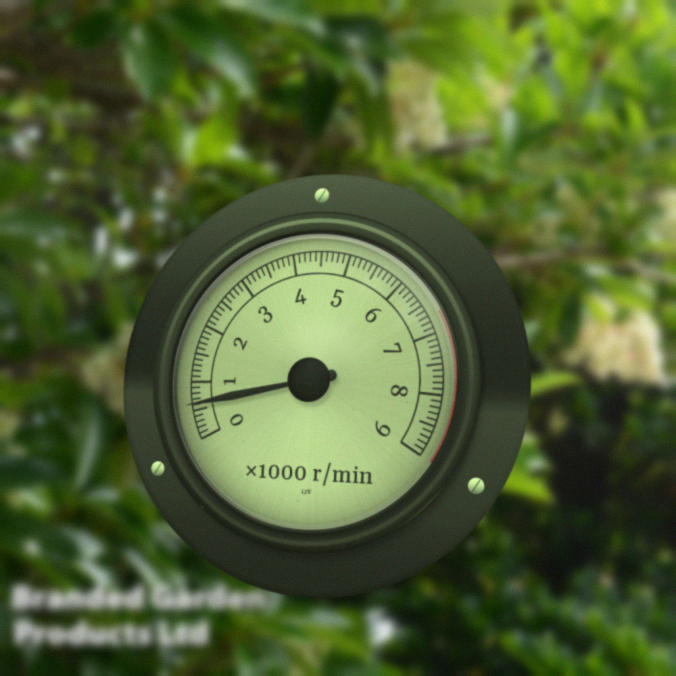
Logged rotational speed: 600; rpm
